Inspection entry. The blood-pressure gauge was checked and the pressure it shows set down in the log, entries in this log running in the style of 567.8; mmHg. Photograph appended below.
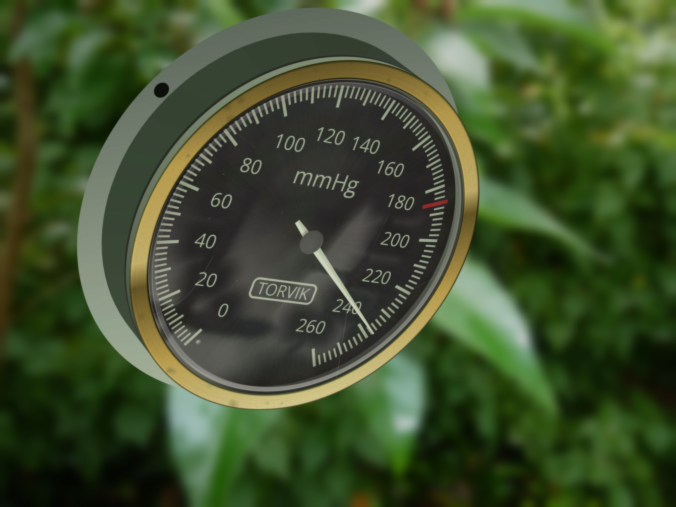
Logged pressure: 238; mmHg
